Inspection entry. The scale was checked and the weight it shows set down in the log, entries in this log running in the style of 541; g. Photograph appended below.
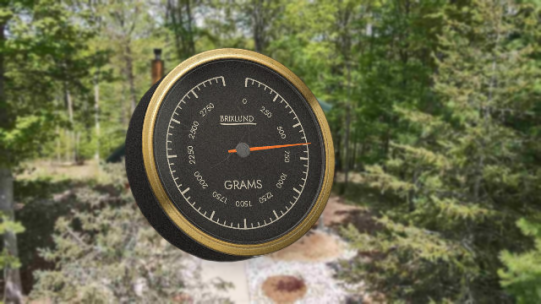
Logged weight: 650; g
